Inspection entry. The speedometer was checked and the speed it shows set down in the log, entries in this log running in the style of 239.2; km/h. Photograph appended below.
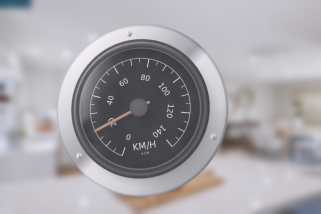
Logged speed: 20; km/h
